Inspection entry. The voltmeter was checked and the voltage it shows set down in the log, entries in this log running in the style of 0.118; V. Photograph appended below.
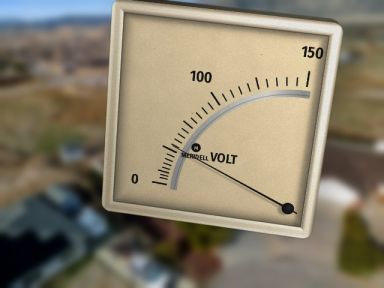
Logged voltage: 55; V
